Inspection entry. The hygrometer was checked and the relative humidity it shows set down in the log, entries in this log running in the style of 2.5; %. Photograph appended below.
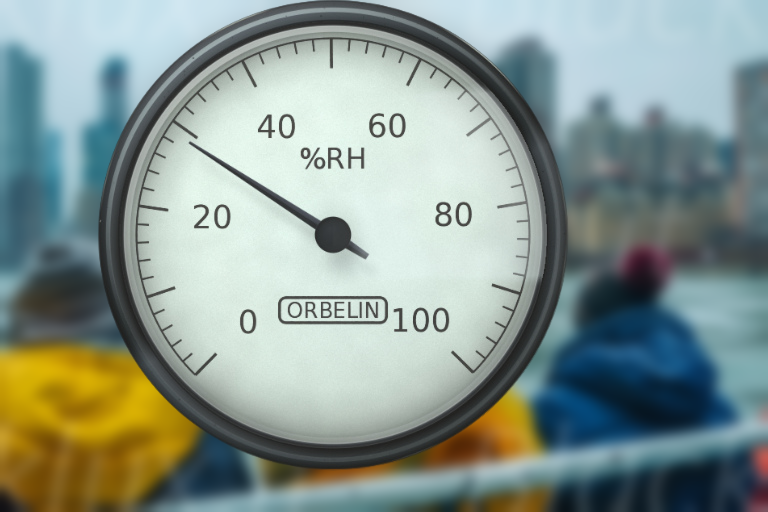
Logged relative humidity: 29; %
